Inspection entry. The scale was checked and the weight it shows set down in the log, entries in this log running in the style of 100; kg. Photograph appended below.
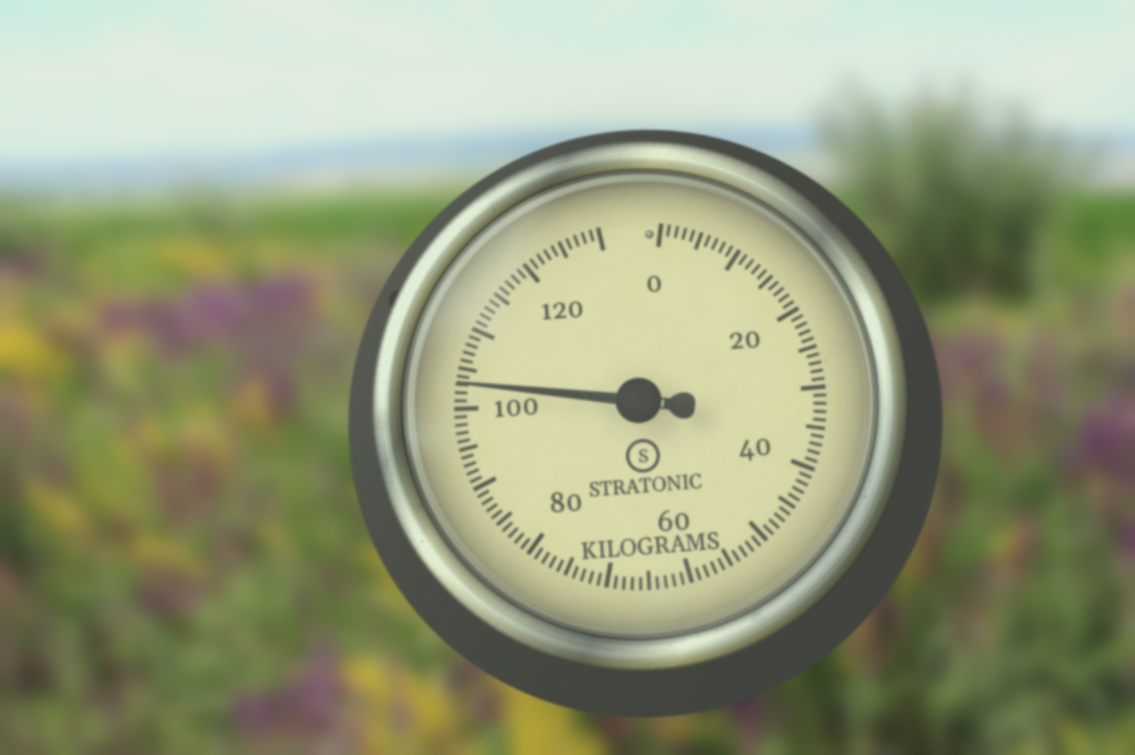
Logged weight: 103; kg
